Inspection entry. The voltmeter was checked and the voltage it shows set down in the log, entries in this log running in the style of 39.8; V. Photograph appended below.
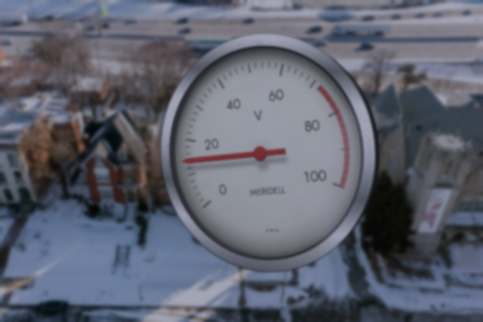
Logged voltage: 14; V
